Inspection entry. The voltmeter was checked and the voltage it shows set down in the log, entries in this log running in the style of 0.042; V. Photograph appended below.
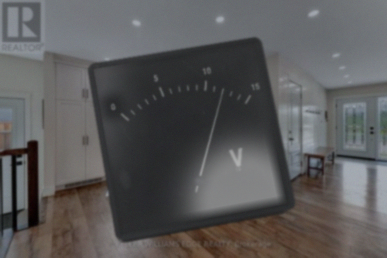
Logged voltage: 12; V
